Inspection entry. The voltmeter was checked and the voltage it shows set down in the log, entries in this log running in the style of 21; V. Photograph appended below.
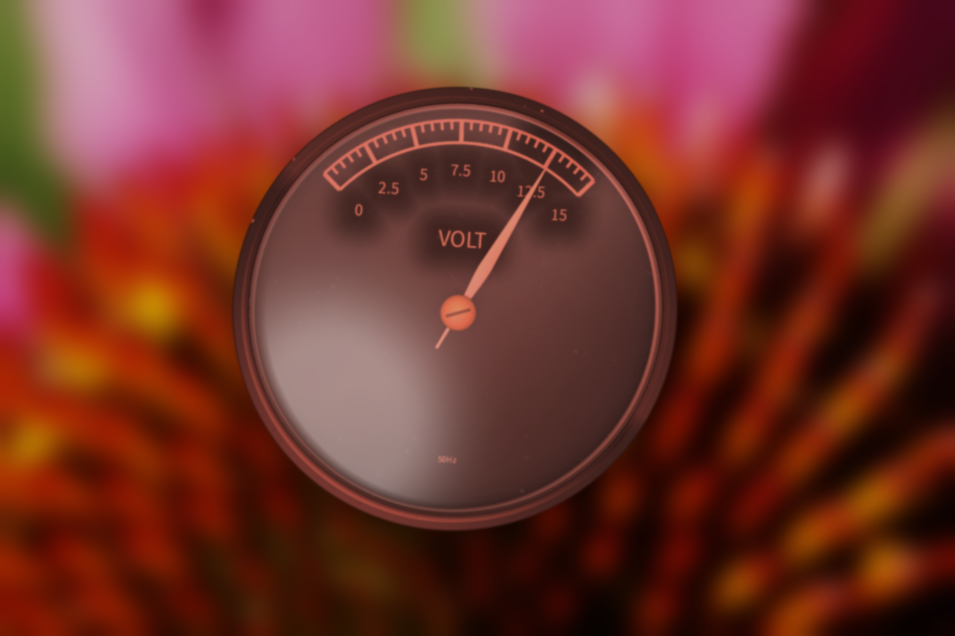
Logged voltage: 12.5; V
